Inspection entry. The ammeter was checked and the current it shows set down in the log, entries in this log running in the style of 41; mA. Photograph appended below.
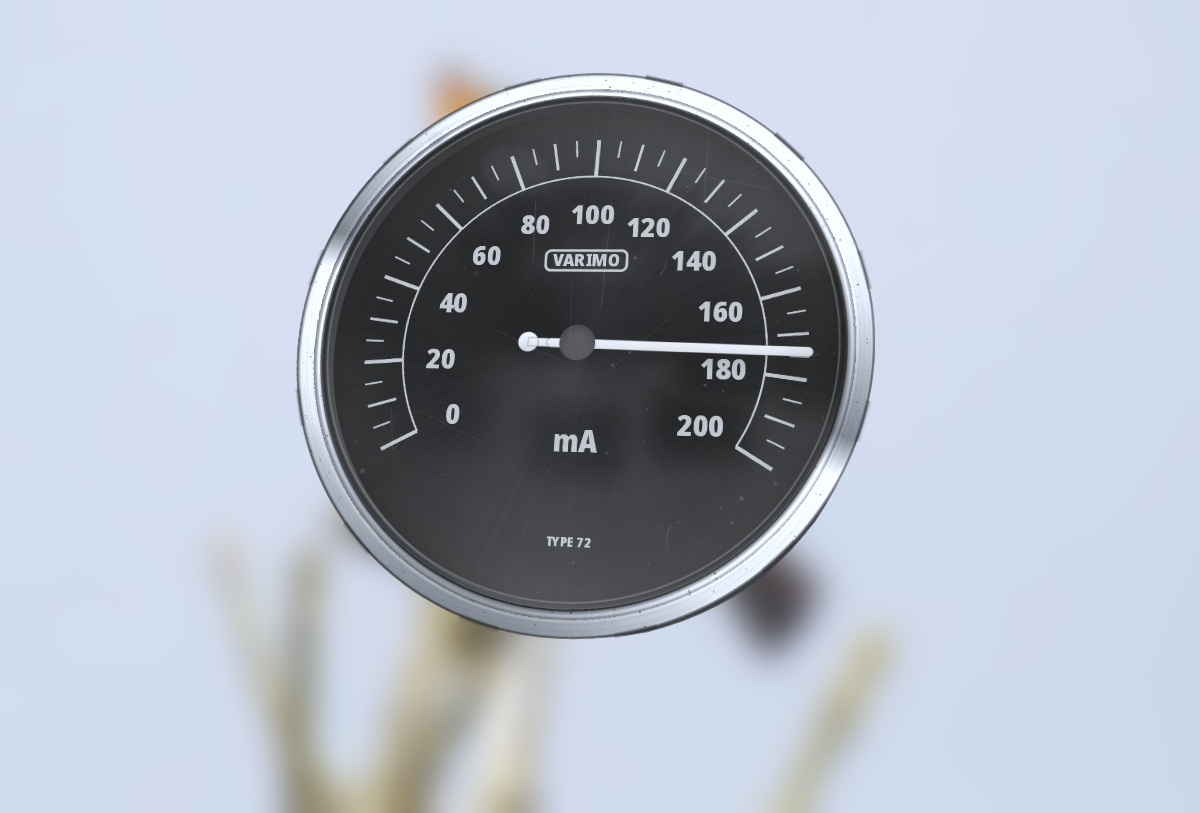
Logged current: 175; mA
